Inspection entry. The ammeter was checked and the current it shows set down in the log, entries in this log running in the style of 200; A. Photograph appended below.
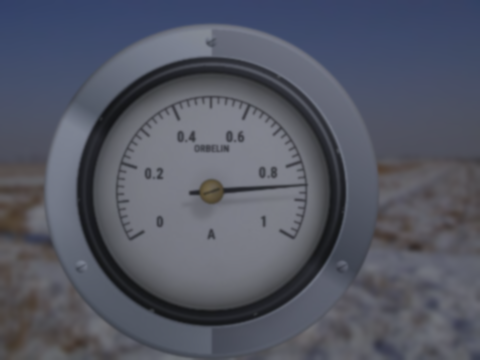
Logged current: 0.86; A
